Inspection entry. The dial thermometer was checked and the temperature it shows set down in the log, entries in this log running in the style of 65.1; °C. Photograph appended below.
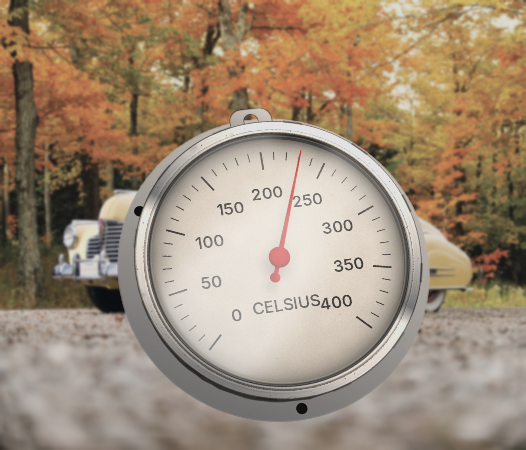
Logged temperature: 230; °C
